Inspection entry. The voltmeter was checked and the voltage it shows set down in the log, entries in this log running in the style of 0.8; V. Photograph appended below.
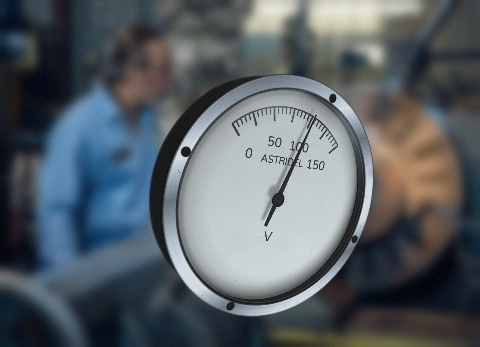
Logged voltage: 100; V
